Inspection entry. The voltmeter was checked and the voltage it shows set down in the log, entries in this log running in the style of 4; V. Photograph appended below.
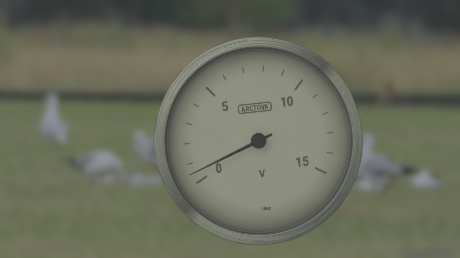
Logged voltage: 0.5; V
